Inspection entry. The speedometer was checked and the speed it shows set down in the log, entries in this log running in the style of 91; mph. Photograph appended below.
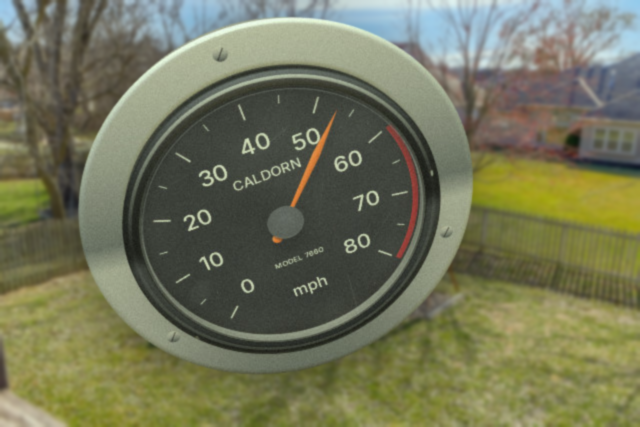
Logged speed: 52.5; mph
